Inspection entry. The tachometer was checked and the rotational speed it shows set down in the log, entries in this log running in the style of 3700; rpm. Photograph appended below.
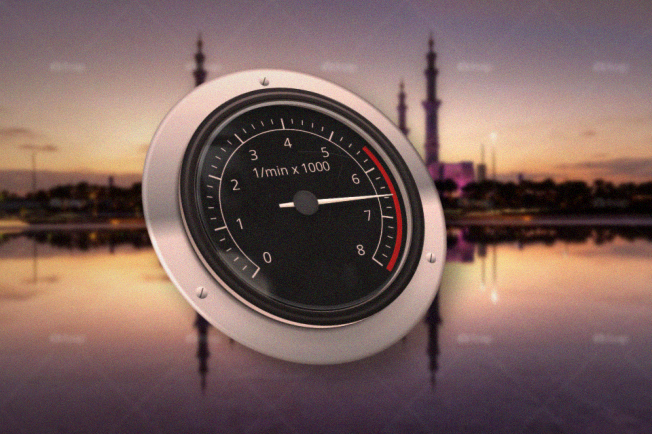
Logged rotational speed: 6600; rpm
